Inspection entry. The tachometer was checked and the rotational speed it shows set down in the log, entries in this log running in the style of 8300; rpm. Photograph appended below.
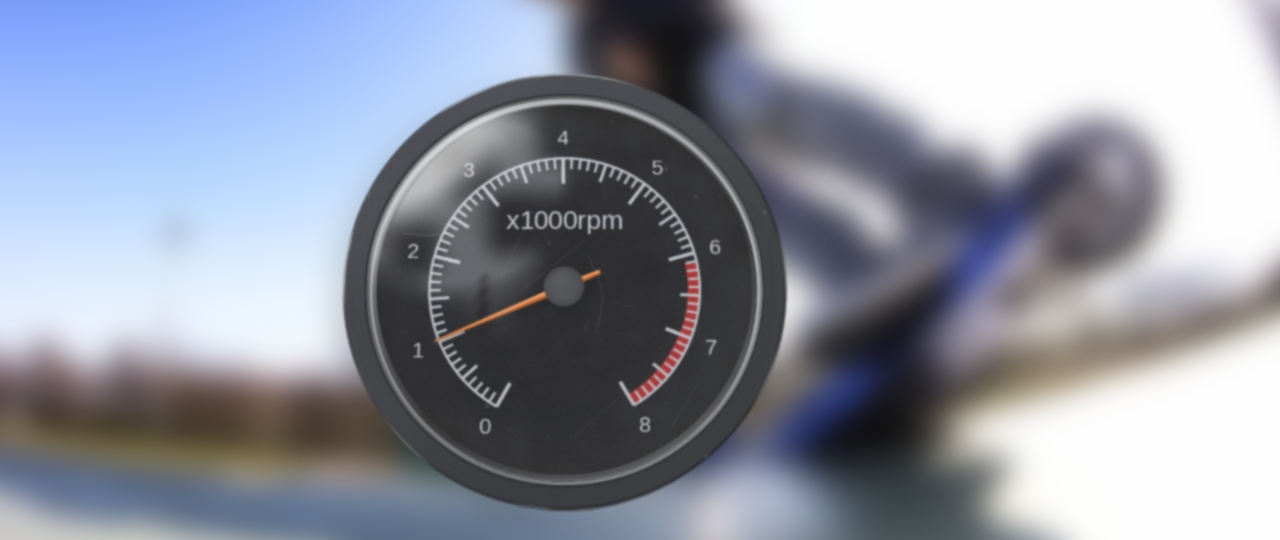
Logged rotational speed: 1000; rpm
